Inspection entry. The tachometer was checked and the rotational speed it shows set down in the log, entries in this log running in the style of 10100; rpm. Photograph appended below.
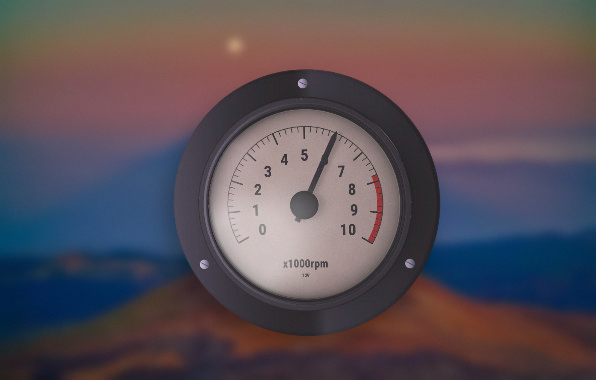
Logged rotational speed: 6000; rpm
